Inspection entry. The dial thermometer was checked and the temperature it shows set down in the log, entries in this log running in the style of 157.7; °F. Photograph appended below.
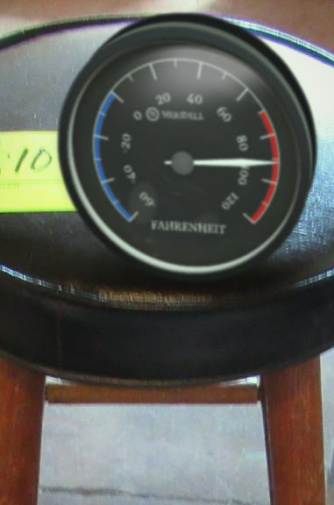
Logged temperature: 90; °F
